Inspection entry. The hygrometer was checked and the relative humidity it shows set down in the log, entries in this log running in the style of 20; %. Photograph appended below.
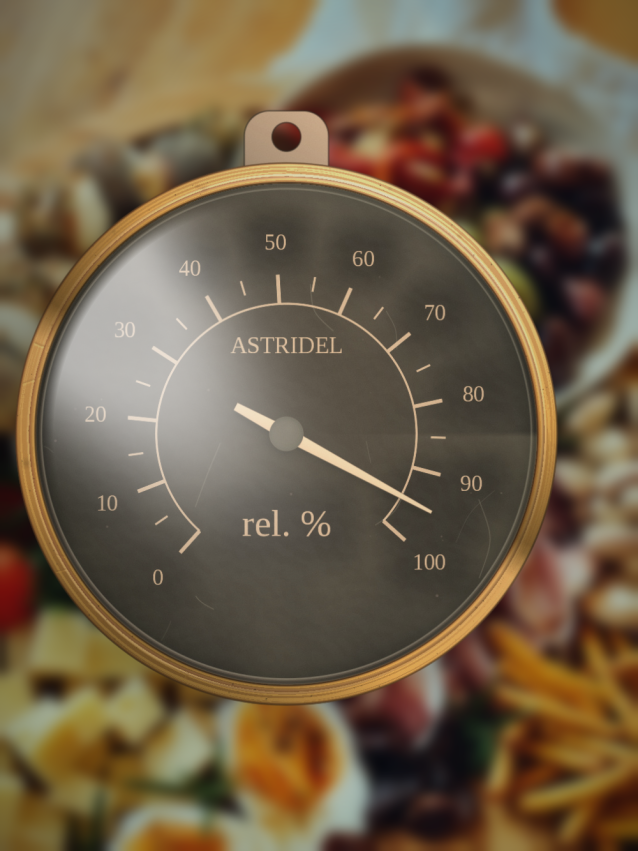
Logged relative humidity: 95; %
